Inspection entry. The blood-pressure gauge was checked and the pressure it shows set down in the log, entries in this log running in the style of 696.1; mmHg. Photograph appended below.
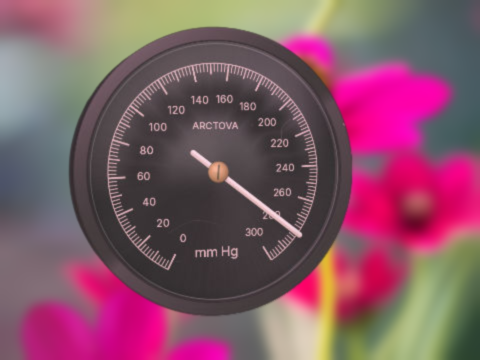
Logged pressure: 280; mmHg
